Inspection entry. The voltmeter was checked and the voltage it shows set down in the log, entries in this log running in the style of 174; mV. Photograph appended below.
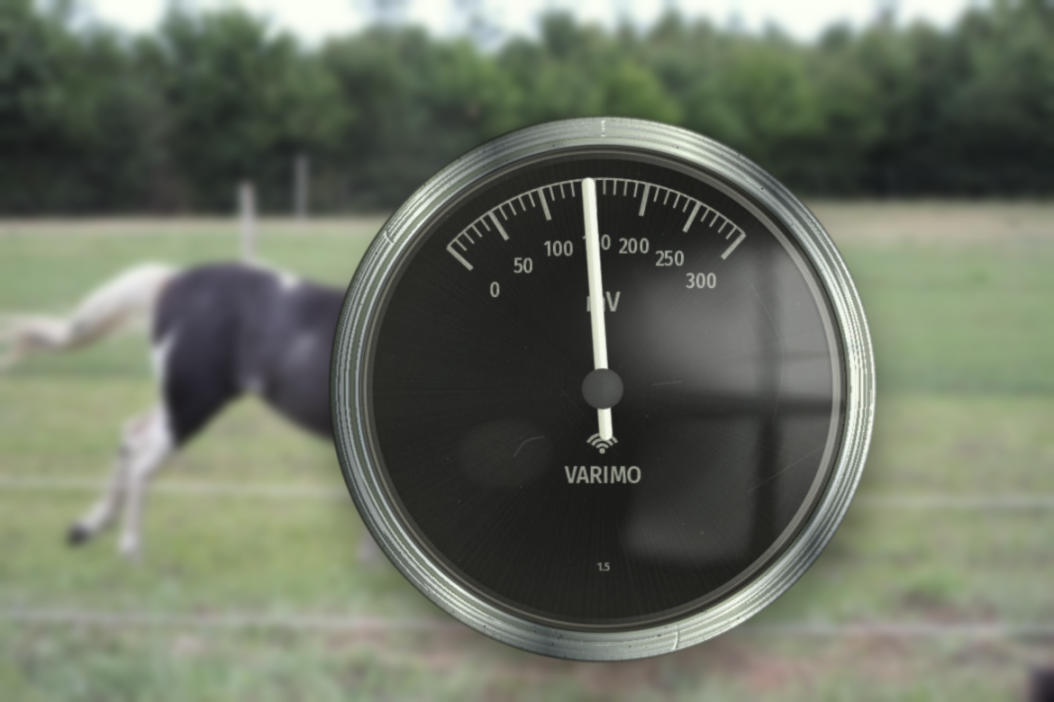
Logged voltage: 145; mV
